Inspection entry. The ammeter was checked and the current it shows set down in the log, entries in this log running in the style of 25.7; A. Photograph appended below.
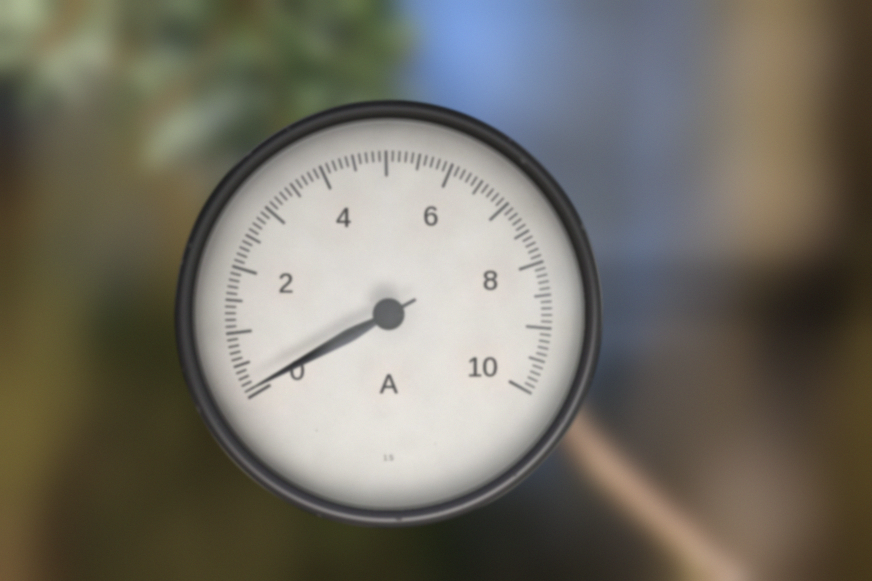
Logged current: 0.1; A
